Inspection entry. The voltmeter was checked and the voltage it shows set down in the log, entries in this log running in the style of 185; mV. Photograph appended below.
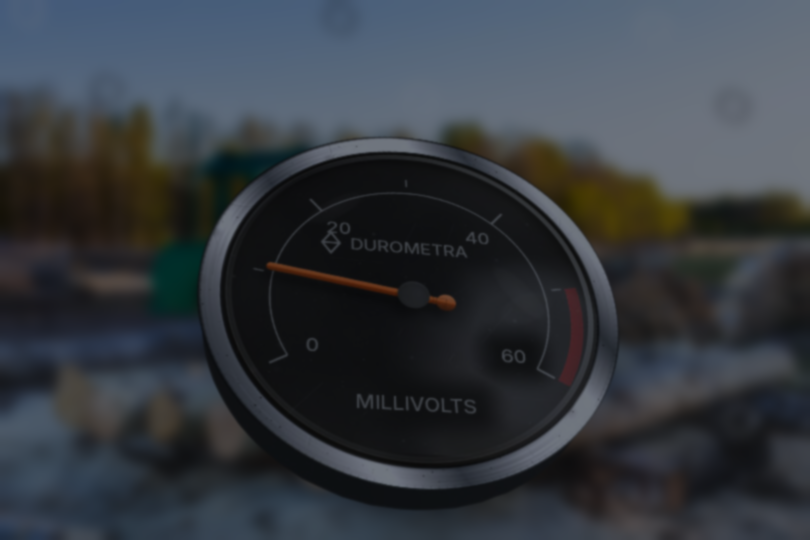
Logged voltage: 10; mV
